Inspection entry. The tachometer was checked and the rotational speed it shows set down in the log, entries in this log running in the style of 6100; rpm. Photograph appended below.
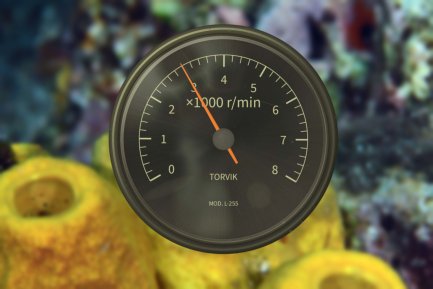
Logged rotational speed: 3000; rpm
